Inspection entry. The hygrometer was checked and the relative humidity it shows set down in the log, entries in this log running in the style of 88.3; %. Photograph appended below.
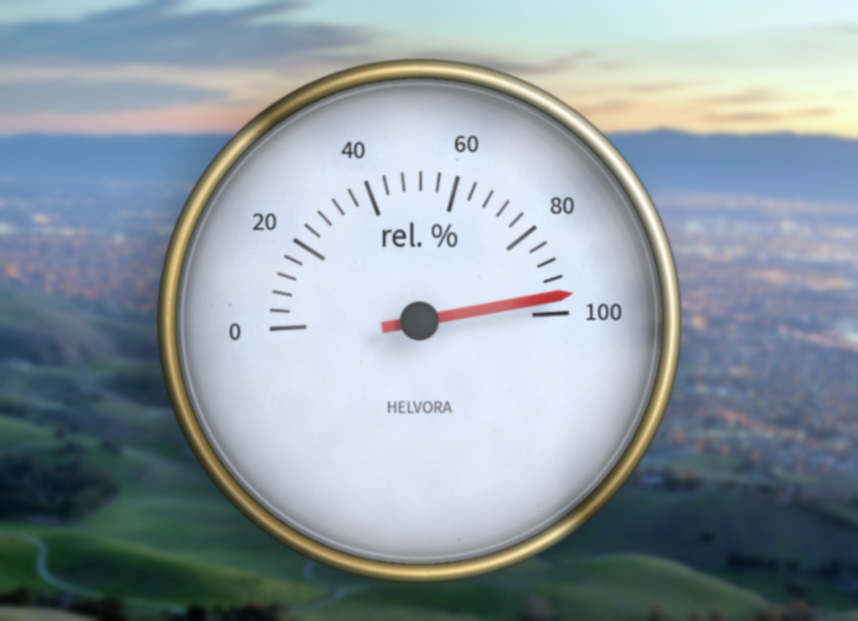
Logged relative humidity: 96; %
